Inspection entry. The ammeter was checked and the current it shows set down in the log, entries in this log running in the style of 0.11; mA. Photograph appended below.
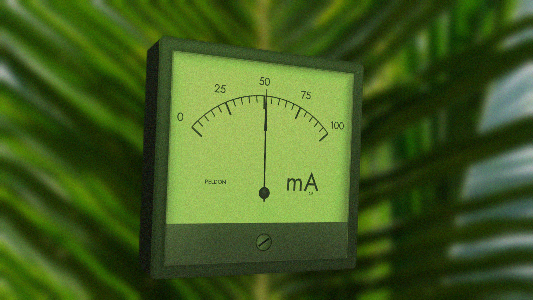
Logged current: 50; mA
